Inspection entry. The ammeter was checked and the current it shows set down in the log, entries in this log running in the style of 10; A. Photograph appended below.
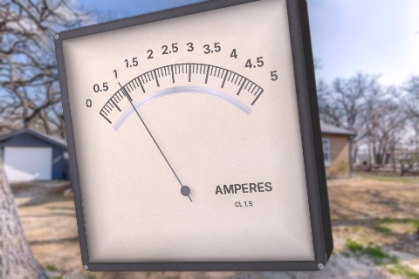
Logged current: 1; A
